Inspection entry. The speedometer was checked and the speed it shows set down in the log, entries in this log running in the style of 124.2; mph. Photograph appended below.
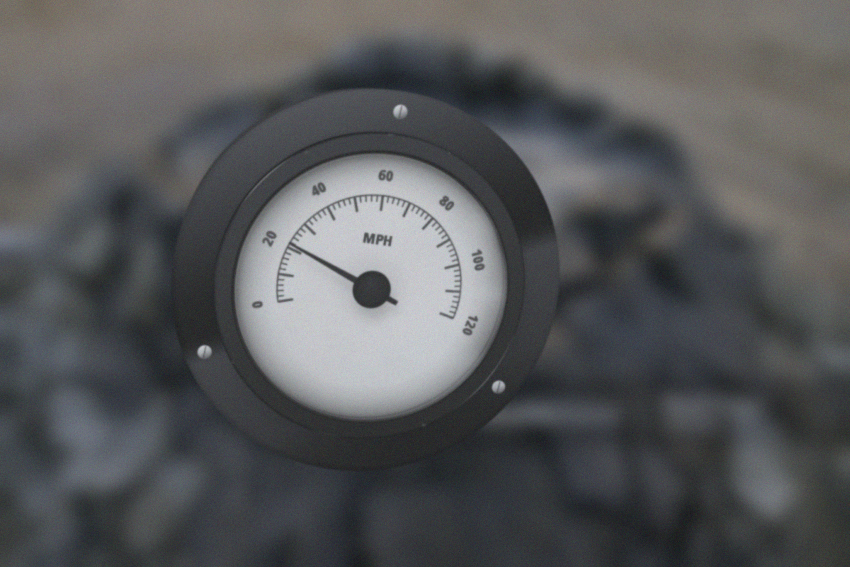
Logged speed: 22; mph
